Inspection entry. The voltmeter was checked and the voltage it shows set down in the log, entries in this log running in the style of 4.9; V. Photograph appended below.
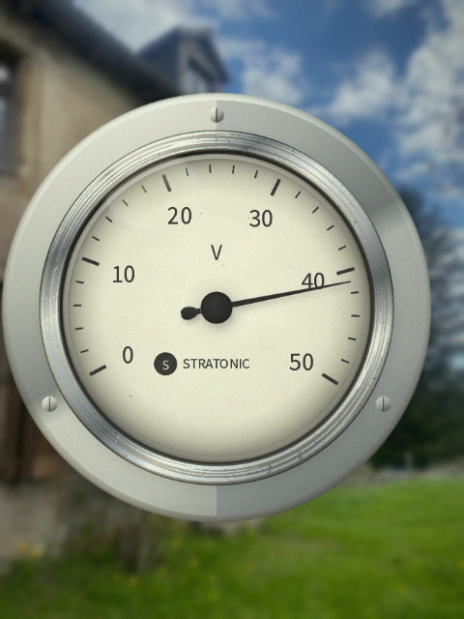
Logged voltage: 41; V
